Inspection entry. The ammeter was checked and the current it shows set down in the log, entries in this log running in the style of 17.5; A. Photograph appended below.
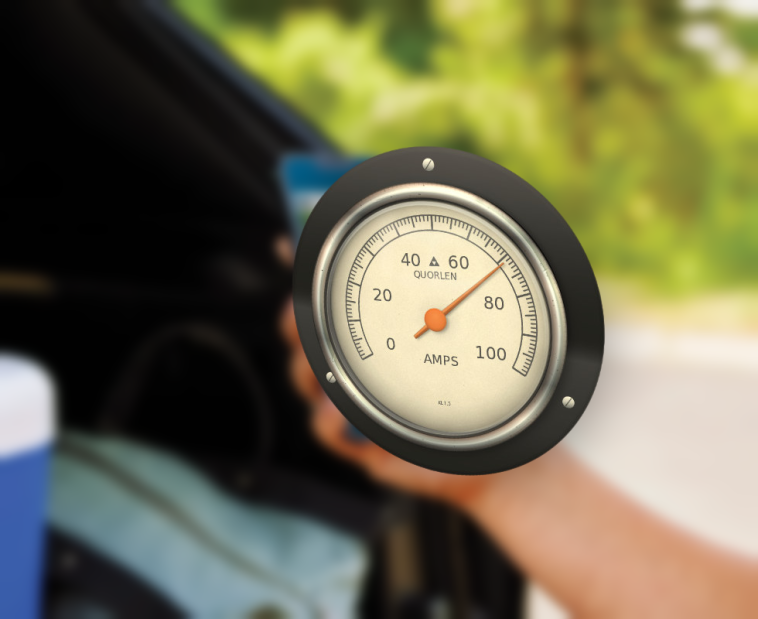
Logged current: 71; A
